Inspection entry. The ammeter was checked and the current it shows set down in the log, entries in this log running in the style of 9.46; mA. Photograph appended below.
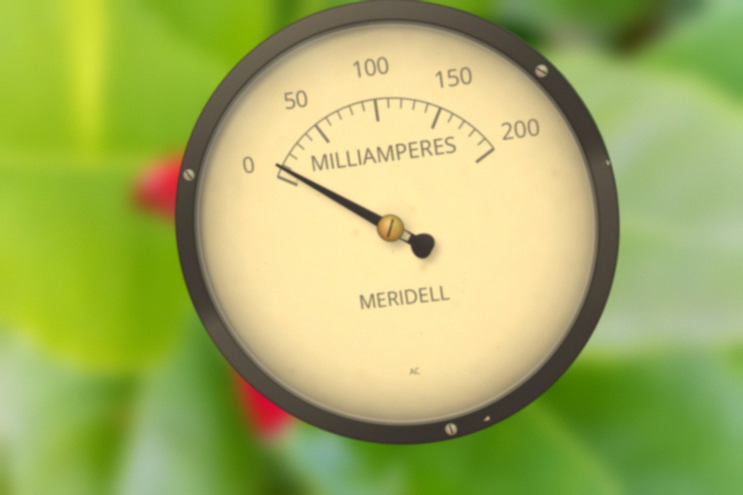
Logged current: 10; mA
